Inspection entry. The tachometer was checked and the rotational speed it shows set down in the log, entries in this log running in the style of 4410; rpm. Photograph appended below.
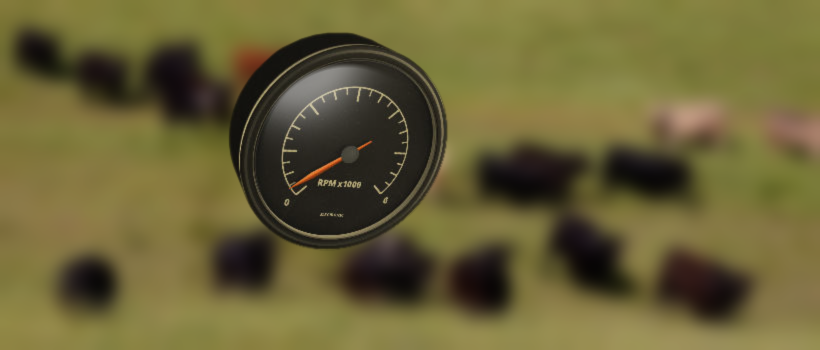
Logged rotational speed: 250; rpm
